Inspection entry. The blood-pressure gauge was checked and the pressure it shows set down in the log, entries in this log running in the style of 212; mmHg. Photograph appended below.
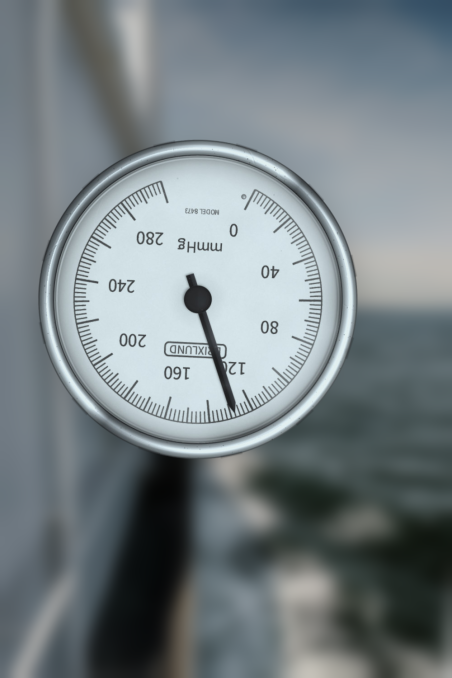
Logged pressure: 128; mmHg
